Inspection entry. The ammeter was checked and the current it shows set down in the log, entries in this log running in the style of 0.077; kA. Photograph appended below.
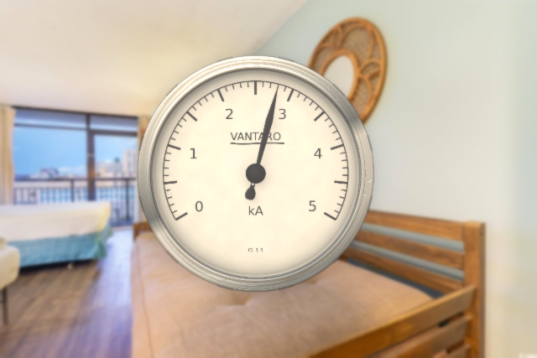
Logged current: 2.8; kA
